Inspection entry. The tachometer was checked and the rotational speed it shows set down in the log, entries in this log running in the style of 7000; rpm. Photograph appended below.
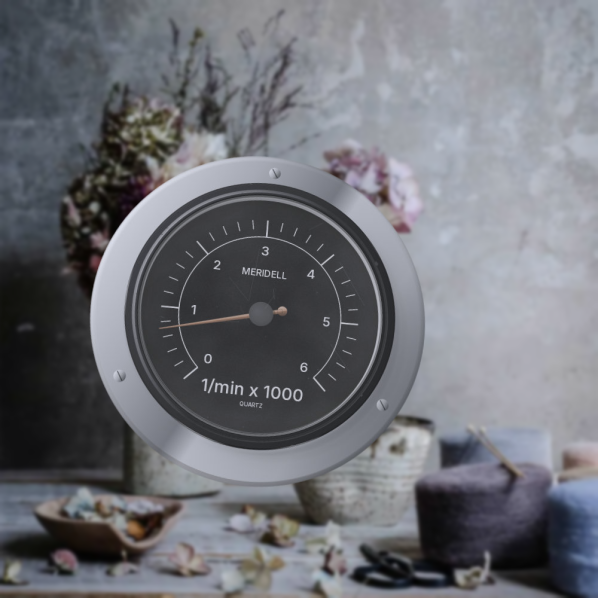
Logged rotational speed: 700; rpm
